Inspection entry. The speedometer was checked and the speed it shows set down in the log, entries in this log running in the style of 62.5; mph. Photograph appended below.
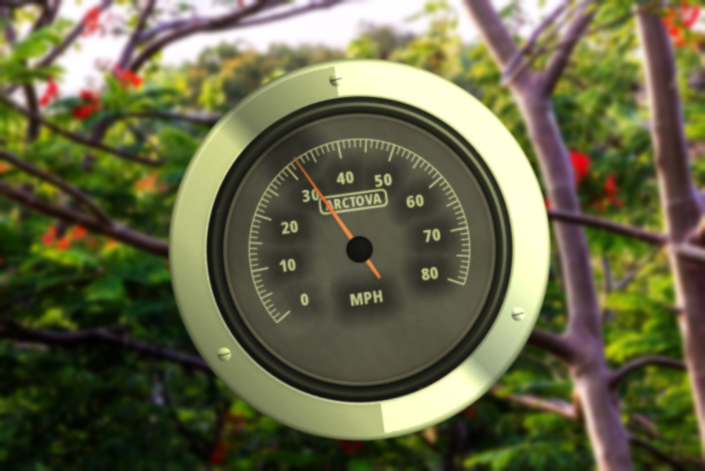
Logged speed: 32; mph
